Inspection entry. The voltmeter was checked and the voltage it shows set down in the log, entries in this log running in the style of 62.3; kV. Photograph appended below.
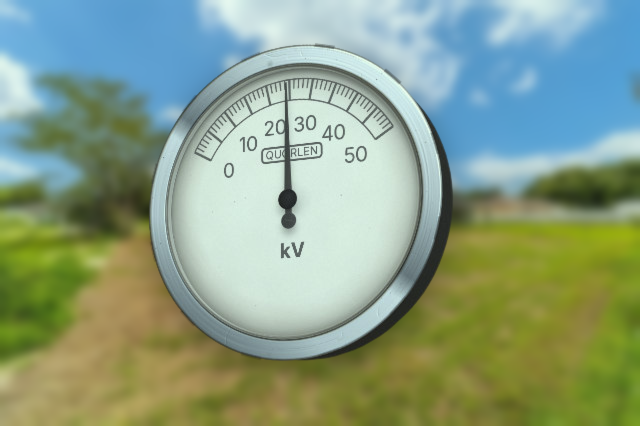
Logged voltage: 25; kV
